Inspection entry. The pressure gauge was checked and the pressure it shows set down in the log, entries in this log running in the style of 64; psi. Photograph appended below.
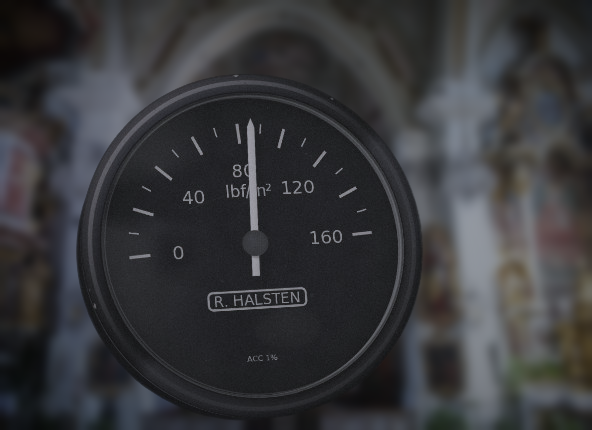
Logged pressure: 85; psi
